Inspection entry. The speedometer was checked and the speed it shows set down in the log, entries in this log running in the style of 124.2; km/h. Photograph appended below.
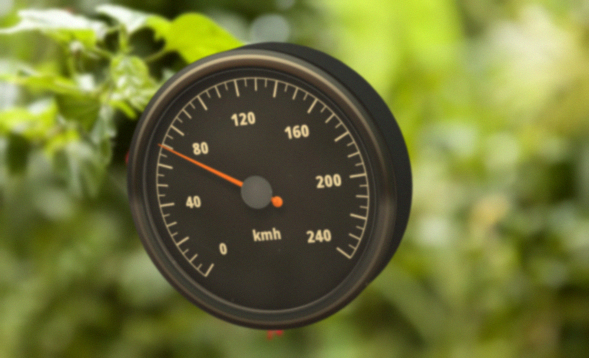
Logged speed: 70; km/h
